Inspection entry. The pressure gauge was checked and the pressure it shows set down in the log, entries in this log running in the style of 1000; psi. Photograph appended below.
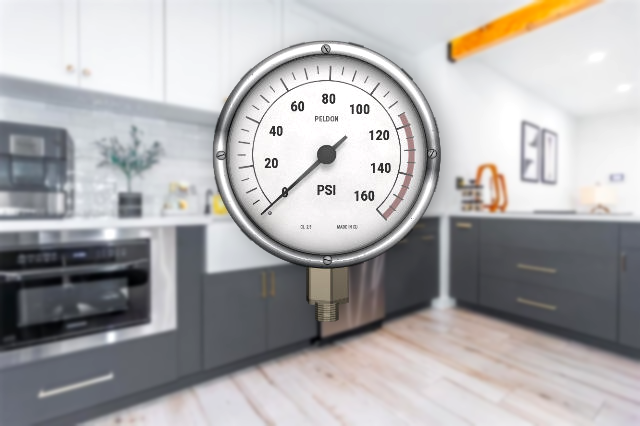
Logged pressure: 0; psi
